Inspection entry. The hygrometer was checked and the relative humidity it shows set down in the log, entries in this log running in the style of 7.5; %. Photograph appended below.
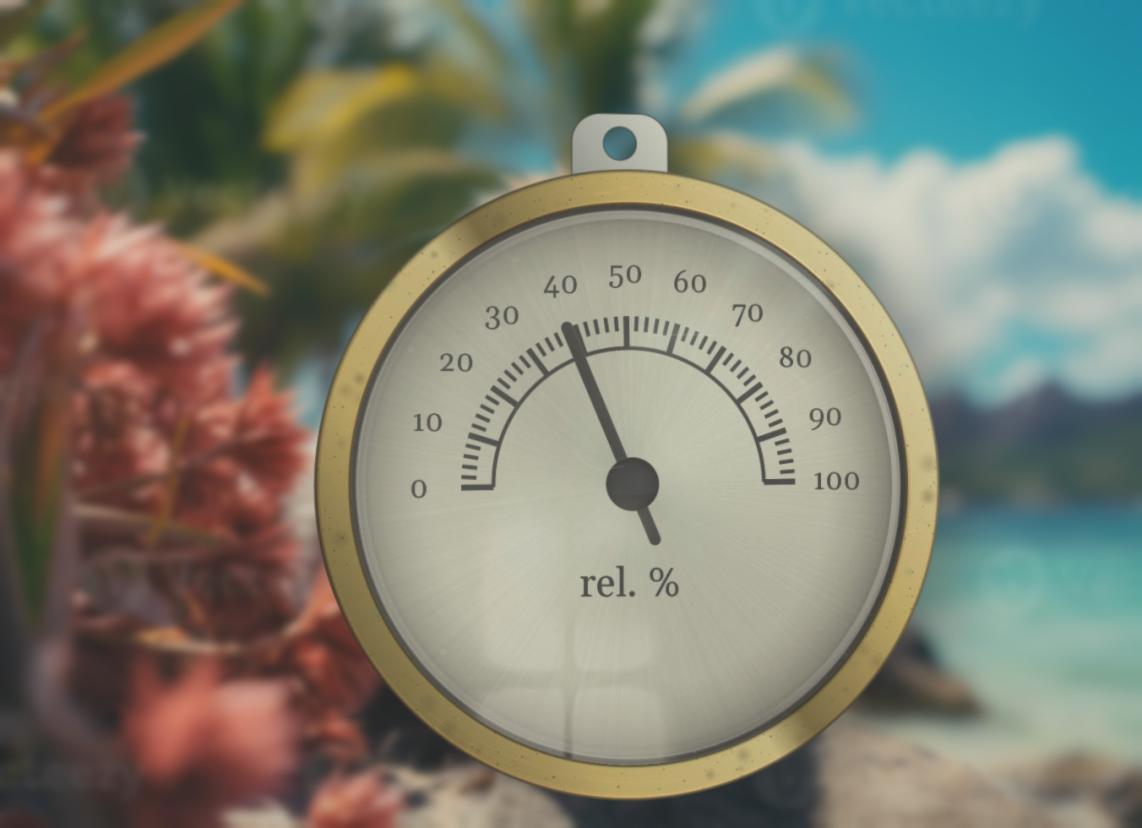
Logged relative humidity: 38; %
